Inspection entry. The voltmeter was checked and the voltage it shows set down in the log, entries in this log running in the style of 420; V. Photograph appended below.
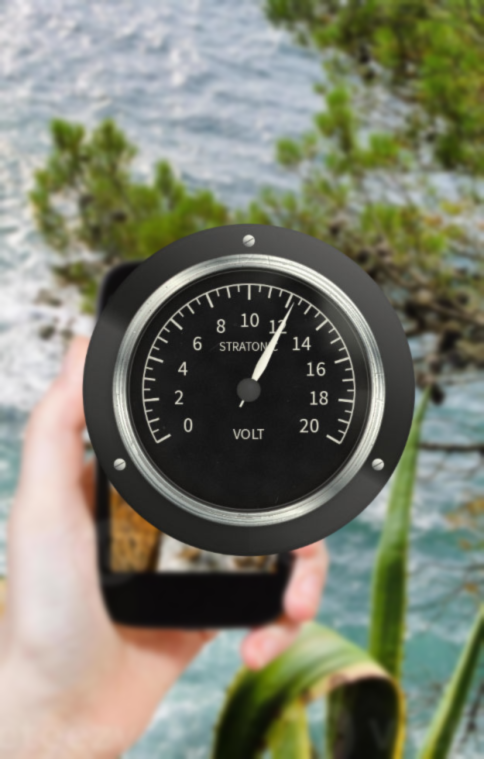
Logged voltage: 12.25; V
